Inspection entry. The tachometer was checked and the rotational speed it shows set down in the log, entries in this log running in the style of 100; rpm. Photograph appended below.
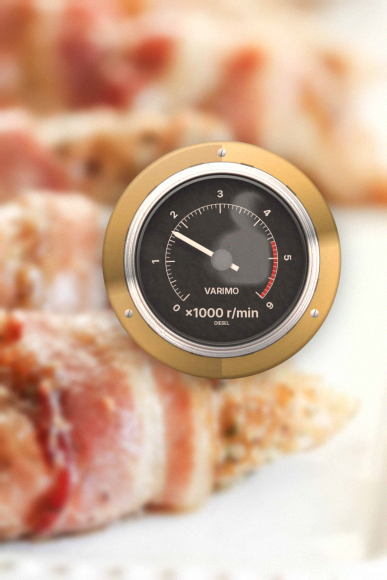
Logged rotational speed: 1700; rpm
